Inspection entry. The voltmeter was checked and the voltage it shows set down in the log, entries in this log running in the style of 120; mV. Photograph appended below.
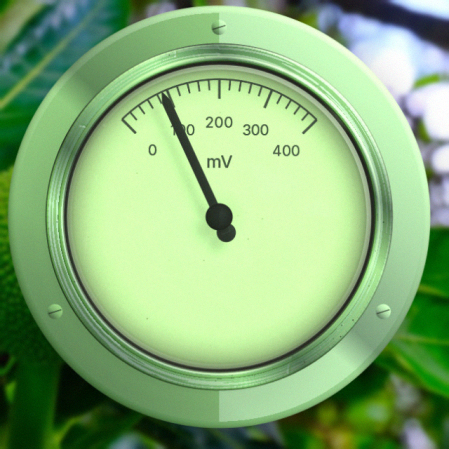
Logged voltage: 90; mV
